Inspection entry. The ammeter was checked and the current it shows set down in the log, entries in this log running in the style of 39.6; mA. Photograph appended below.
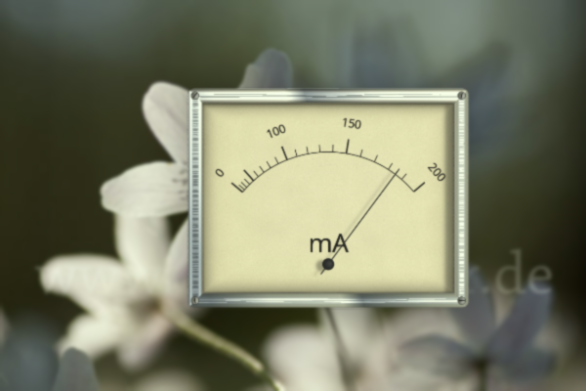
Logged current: 185; mA
